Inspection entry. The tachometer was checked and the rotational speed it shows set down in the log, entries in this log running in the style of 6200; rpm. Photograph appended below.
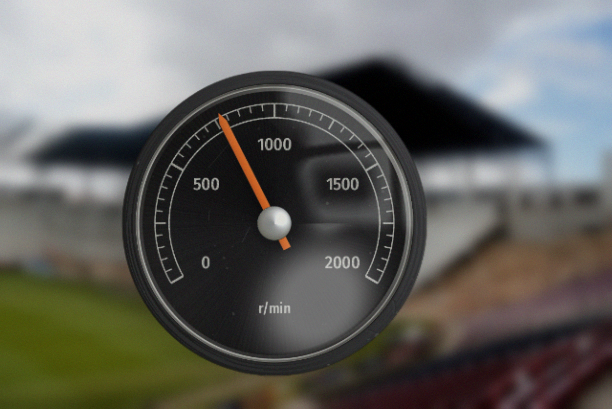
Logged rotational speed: 775; rpm
